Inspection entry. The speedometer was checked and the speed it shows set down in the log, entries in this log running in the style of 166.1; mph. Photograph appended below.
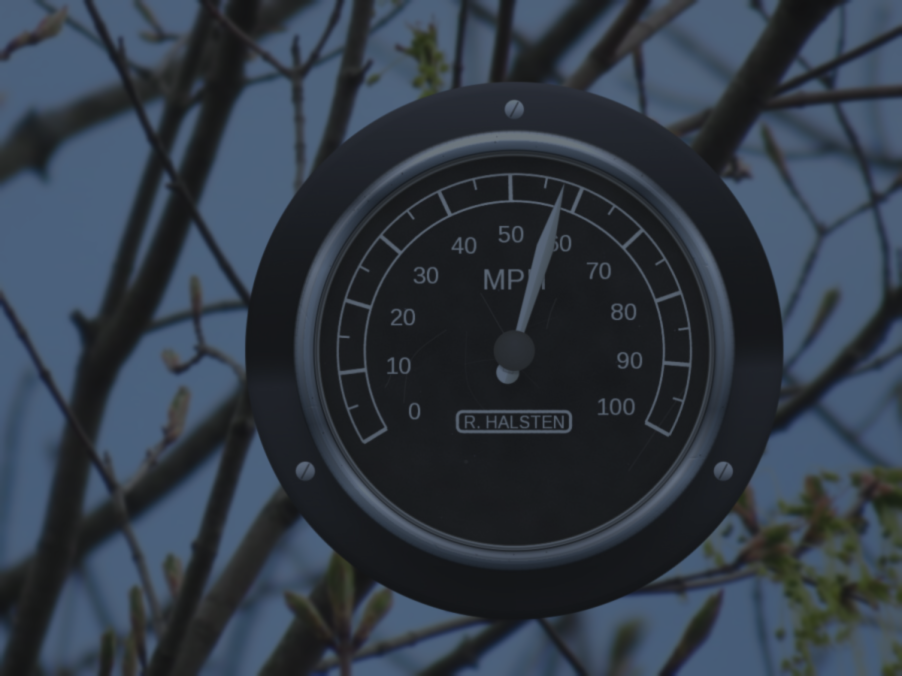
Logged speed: 57.5; mph
